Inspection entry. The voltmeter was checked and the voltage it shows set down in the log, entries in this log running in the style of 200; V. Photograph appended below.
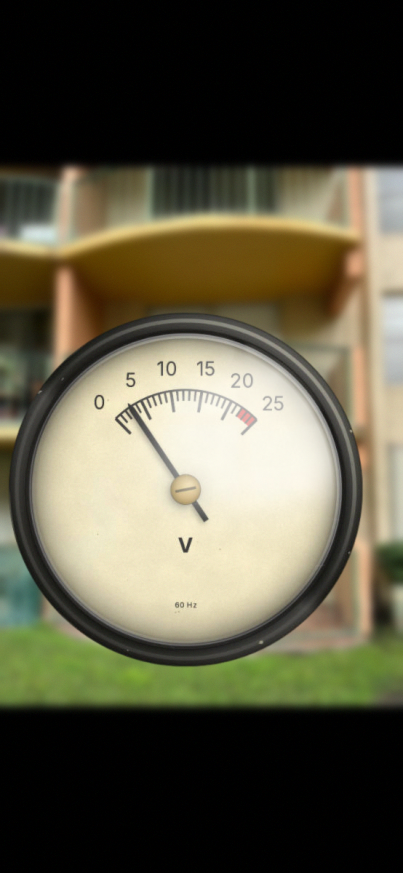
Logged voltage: 3; V
